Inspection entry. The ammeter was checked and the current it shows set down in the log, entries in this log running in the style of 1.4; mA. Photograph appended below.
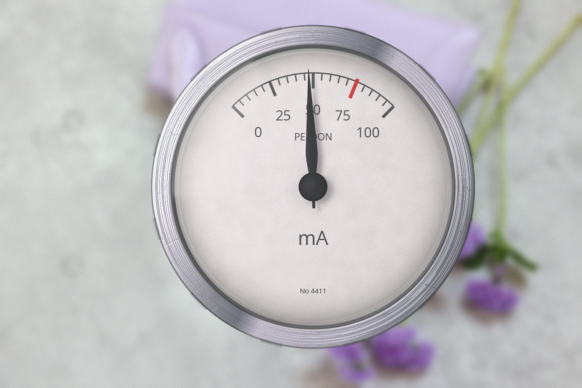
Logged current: 47.5; mA
